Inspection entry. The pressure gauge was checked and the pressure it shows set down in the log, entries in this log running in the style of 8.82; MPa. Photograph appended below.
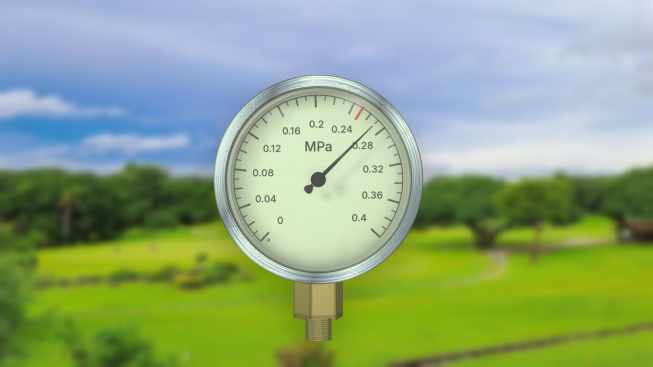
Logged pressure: 0.27; MPa
